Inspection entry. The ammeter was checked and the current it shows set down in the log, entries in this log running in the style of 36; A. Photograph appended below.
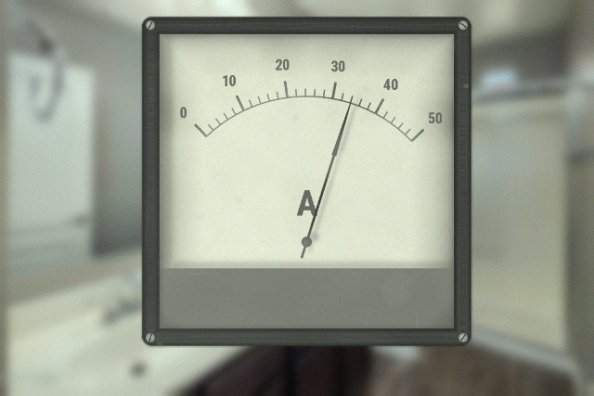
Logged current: 34; A
